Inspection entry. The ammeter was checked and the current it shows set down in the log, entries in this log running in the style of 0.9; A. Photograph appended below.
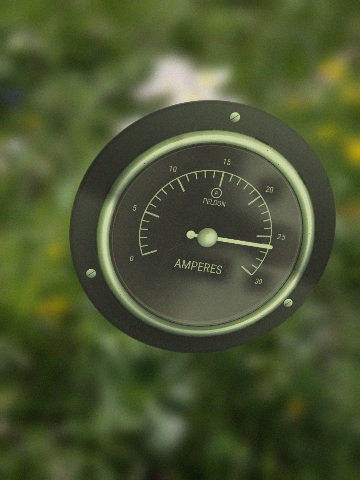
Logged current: 26; A
